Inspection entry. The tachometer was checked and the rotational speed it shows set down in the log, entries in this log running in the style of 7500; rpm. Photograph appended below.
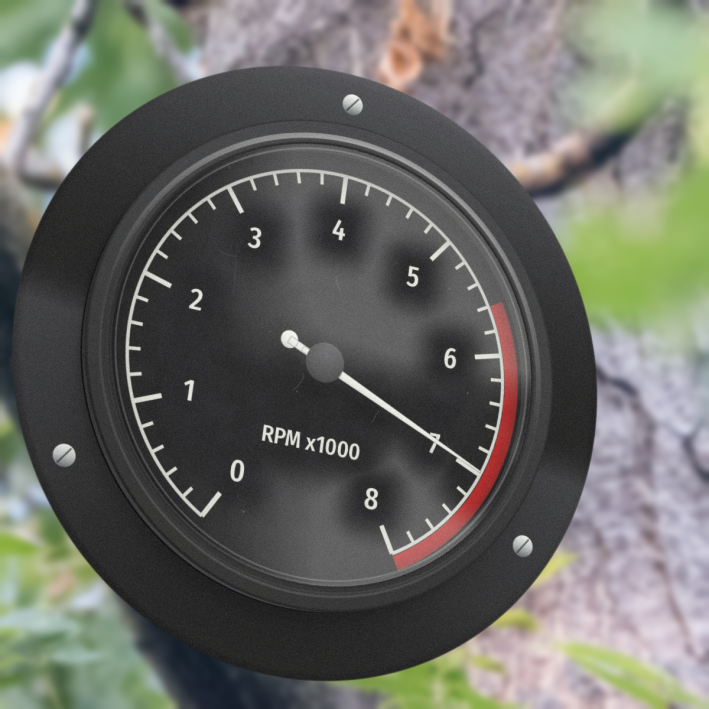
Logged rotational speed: 7000; rpm
